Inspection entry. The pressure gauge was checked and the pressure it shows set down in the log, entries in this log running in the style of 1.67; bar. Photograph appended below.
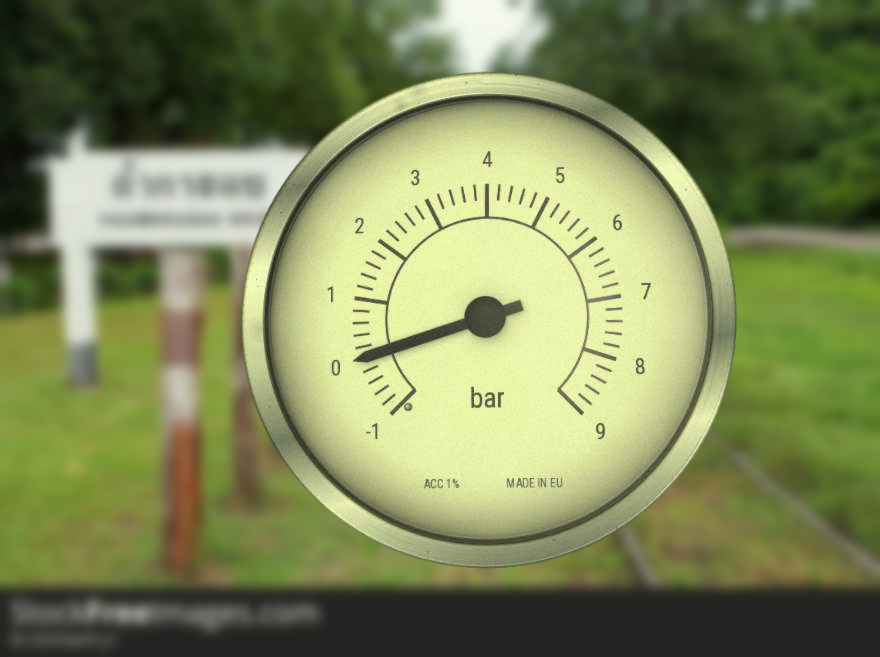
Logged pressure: 0; bar
